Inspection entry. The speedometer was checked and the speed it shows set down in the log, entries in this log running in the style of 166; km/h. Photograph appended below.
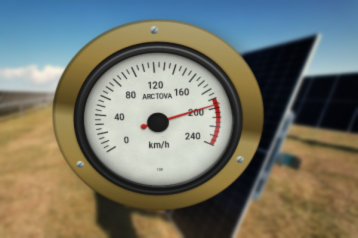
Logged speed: 195; km/h
